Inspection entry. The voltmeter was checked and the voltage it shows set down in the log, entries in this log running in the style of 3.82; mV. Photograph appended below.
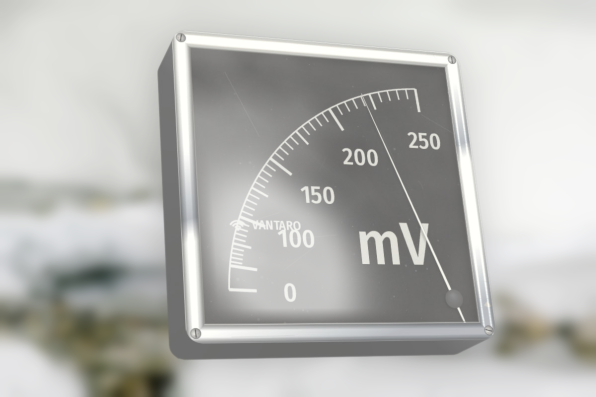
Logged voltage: 220; mV
